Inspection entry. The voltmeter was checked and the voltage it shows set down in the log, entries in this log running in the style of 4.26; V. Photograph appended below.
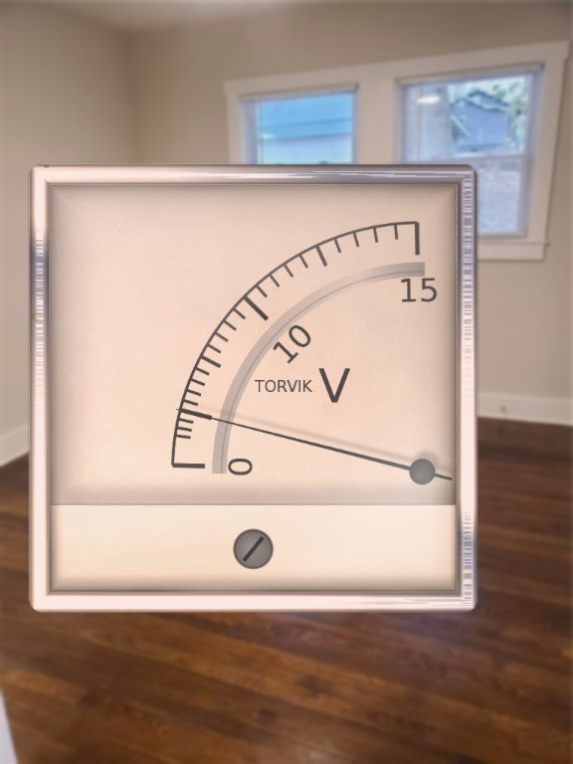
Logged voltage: 5; V
